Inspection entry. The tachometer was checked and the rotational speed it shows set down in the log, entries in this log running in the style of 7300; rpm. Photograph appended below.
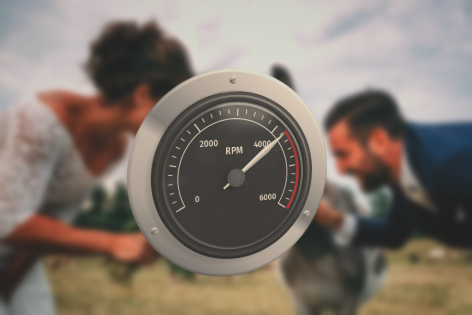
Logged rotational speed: 4200; rpm
